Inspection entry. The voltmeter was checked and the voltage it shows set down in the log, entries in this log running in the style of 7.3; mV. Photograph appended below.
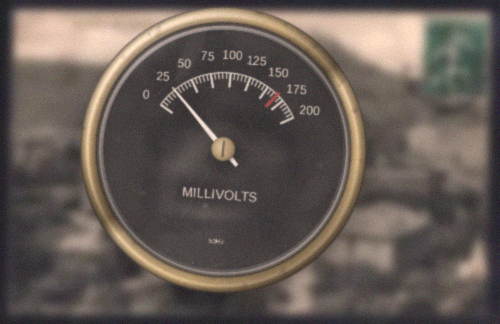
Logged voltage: 25; mV
